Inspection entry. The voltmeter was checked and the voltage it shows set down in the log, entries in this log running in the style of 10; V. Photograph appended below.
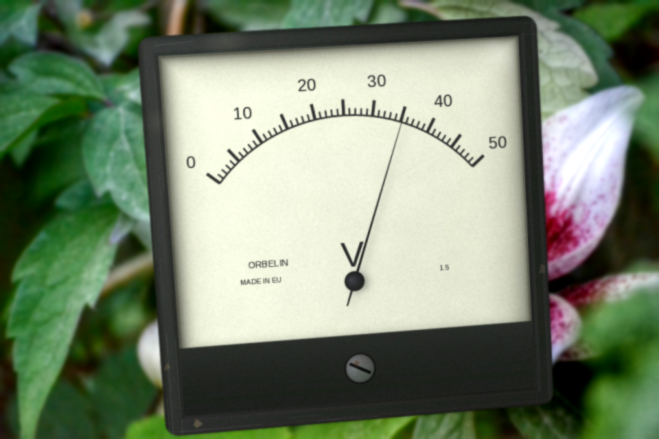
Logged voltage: 35; V
